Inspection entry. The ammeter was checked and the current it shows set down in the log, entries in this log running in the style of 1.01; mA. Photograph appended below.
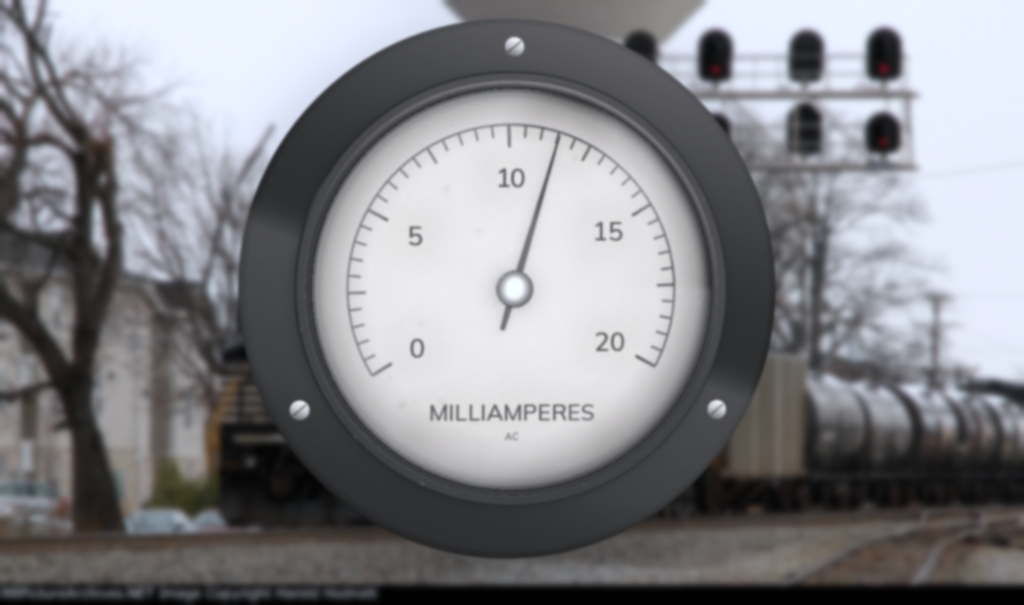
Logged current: 11.5; mA
